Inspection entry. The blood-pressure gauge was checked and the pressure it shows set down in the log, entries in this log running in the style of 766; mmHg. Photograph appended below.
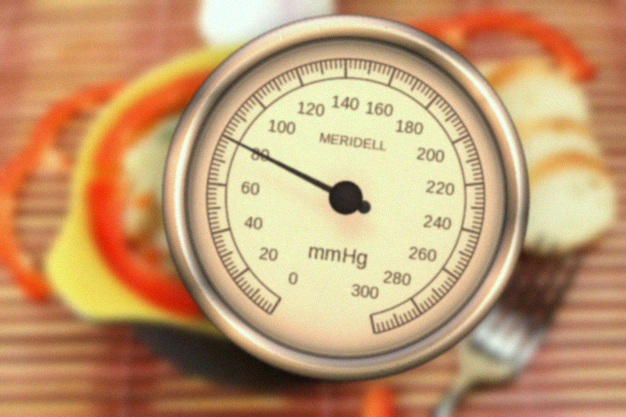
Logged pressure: 80; mmHg
